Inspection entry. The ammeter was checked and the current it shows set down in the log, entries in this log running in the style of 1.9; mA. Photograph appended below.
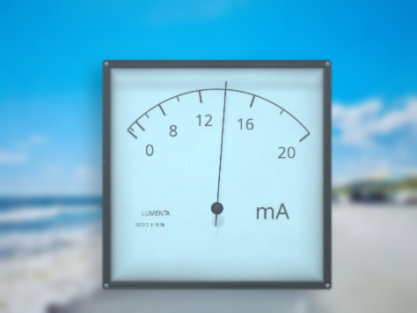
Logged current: 14; mA
